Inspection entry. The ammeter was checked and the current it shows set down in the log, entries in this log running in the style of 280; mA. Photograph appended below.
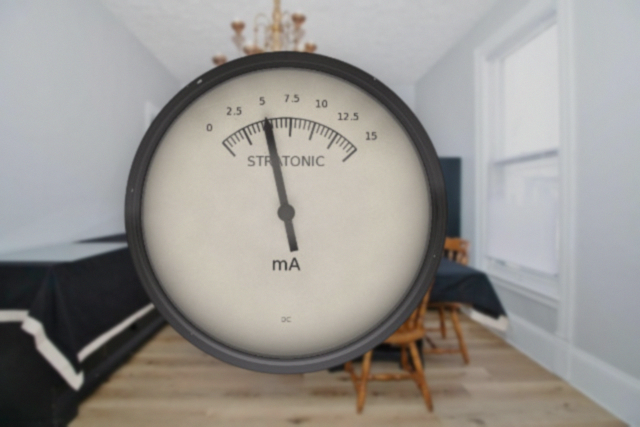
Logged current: 5; mA
